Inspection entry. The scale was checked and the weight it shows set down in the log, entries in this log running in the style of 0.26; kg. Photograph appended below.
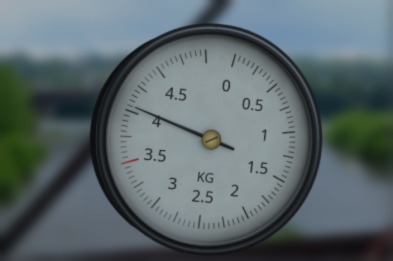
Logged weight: 4.05; kg
